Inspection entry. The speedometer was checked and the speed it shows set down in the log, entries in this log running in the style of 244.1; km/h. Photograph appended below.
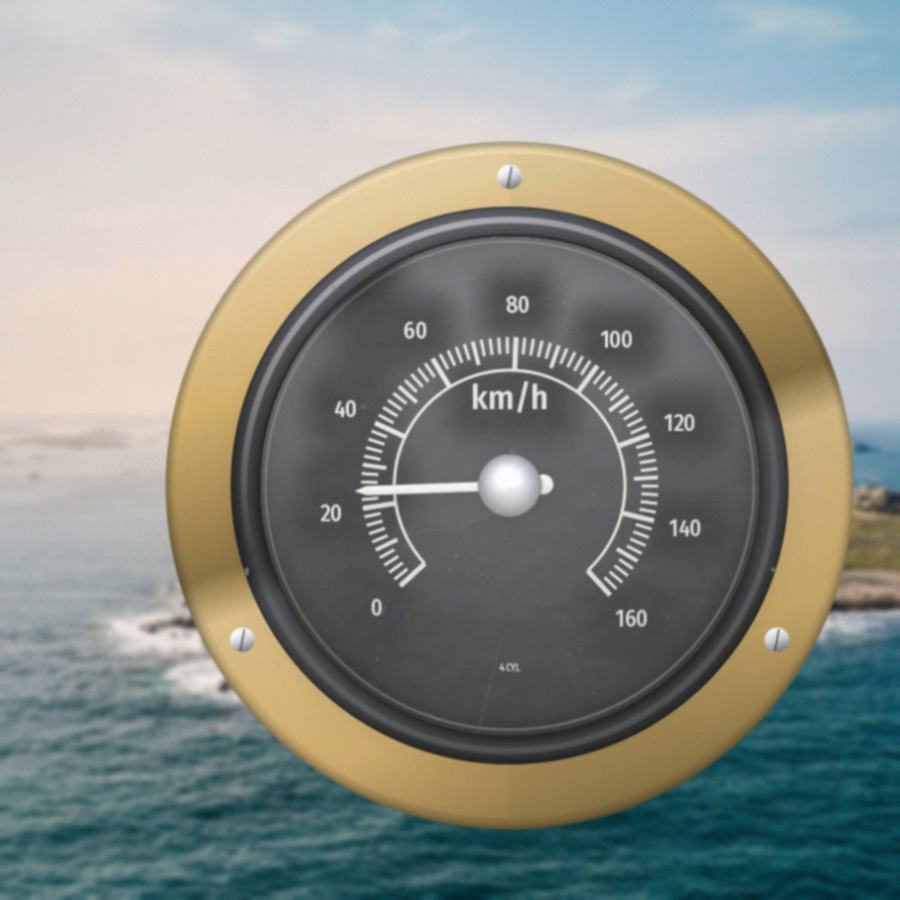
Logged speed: 24; km/h
